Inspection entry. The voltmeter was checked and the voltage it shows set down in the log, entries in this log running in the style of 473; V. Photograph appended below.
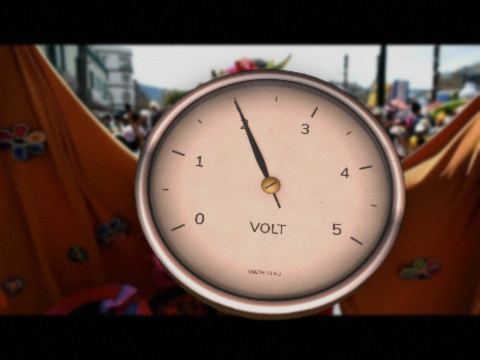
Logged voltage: 2; V
